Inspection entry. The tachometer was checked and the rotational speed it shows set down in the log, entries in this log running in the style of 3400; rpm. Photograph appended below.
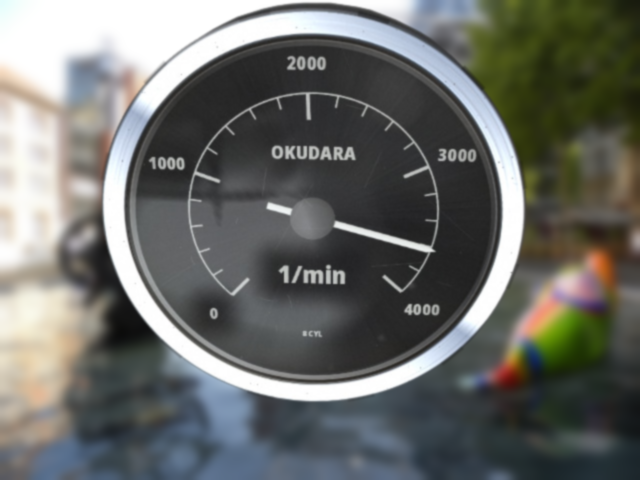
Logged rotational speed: 3600; rpm
